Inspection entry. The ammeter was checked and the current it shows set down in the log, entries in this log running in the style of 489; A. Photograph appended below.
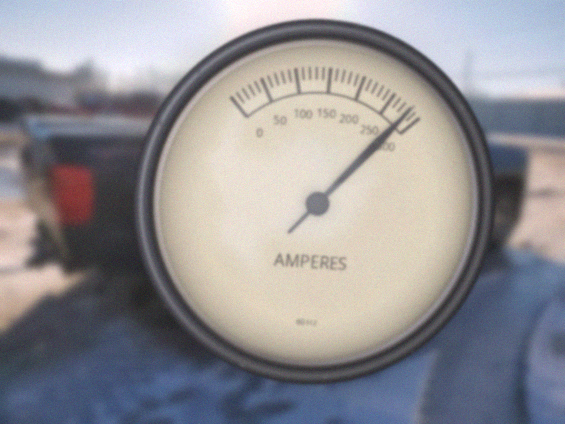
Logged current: 280; A
